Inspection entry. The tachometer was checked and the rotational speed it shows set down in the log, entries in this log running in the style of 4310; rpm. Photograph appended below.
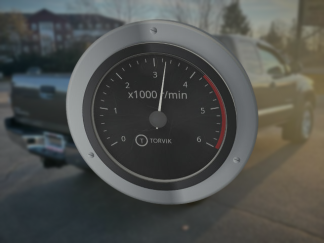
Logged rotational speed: 3300; rpm
